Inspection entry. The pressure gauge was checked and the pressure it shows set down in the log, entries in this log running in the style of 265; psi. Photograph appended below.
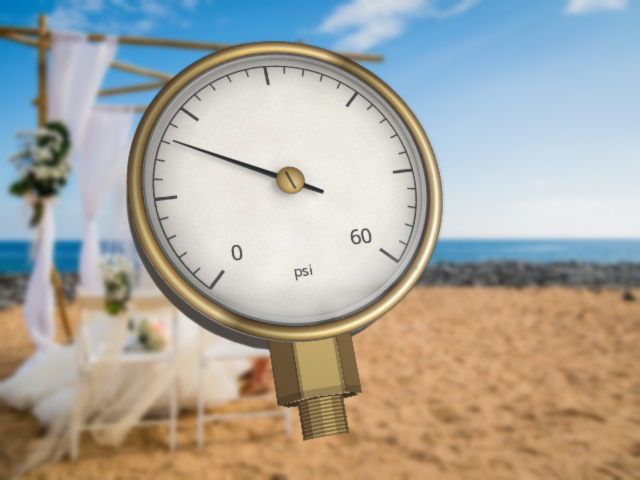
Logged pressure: 16; psi
